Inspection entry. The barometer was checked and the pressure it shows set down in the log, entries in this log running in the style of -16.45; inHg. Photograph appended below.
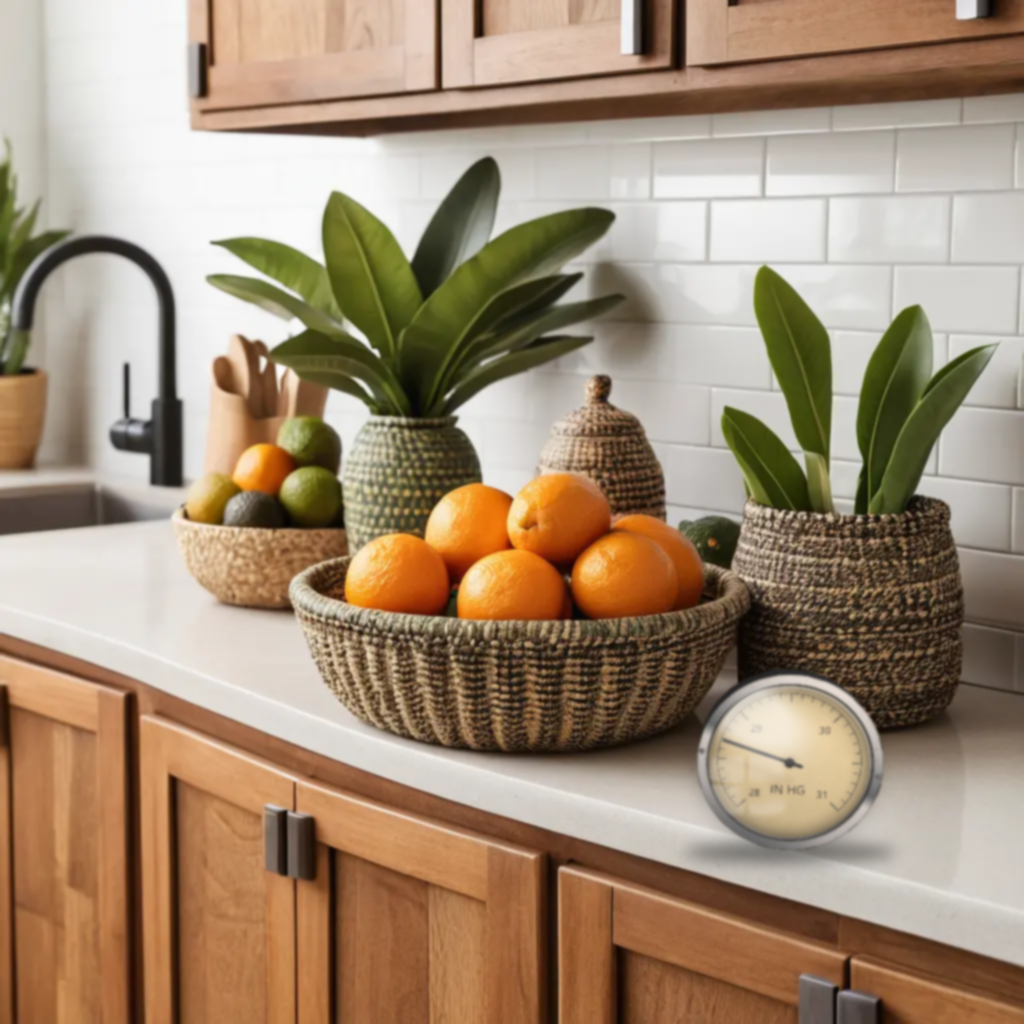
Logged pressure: 28.7; inHg
